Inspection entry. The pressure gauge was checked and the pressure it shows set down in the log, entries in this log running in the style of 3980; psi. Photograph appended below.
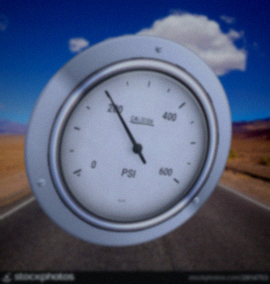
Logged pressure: 200; psi
